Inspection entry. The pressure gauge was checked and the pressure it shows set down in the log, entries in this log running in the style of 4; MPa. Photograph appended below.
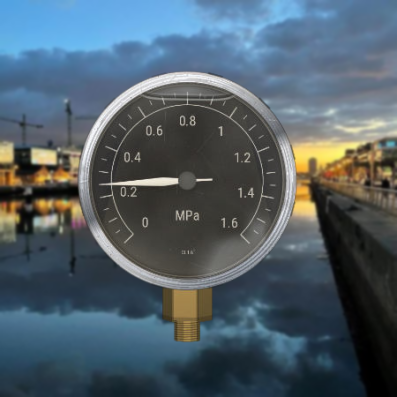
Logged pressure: 0.25; MPa
